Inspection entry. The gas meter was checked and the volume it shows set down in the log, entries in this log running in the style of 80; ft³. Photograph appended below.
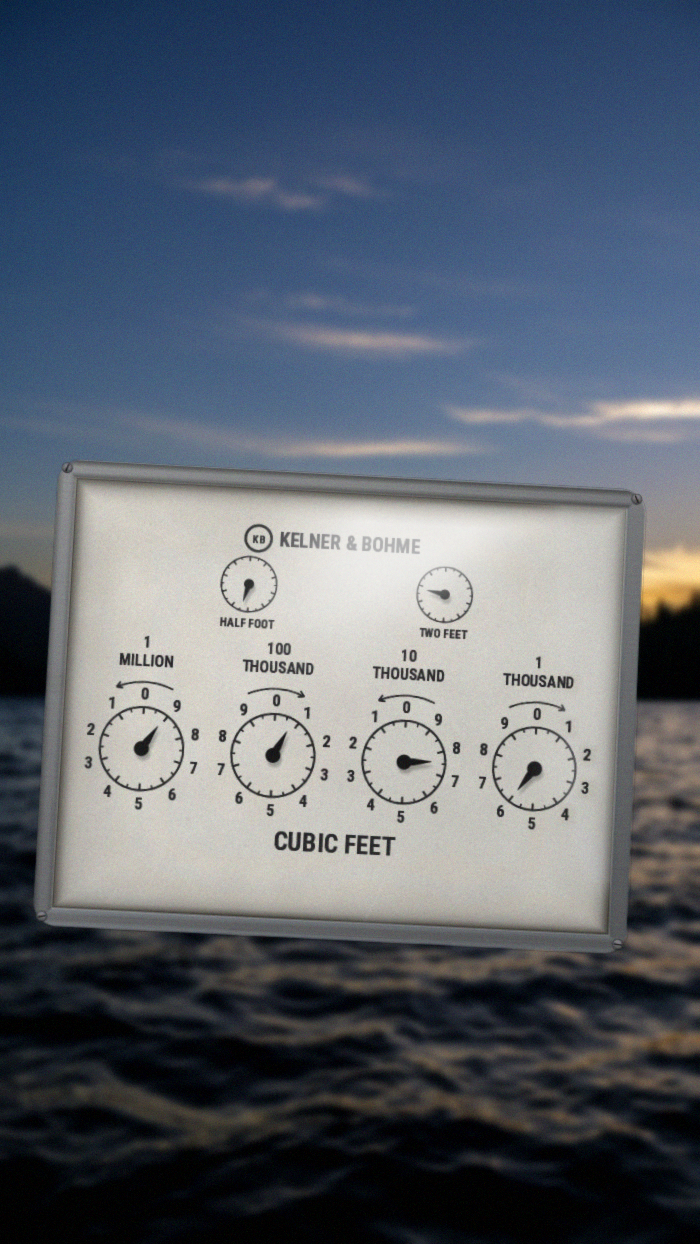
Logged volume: 907600; ft³
